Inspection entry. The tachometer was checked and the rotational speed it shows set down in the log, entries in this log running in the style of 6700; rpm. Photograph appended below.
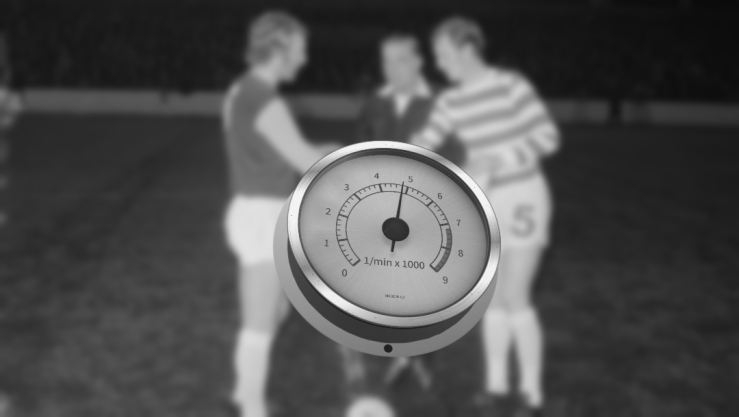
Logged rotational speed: 4800; rpm
